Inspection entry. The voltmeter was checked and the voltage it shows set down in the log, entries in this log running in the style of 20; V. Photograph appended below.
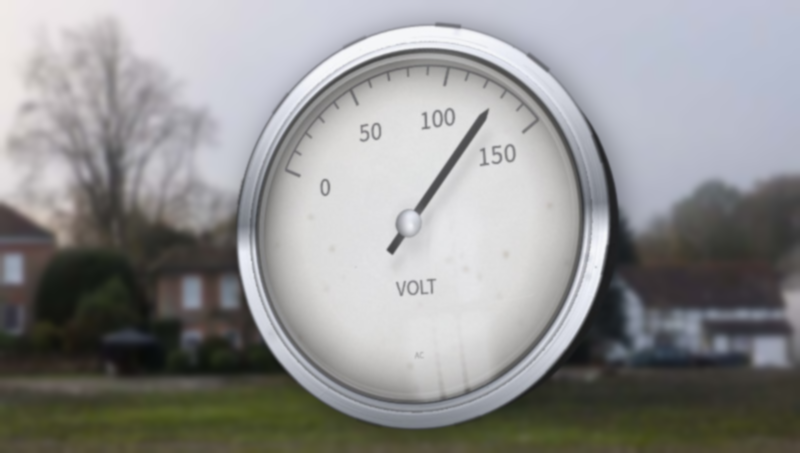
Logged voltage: 130; V
